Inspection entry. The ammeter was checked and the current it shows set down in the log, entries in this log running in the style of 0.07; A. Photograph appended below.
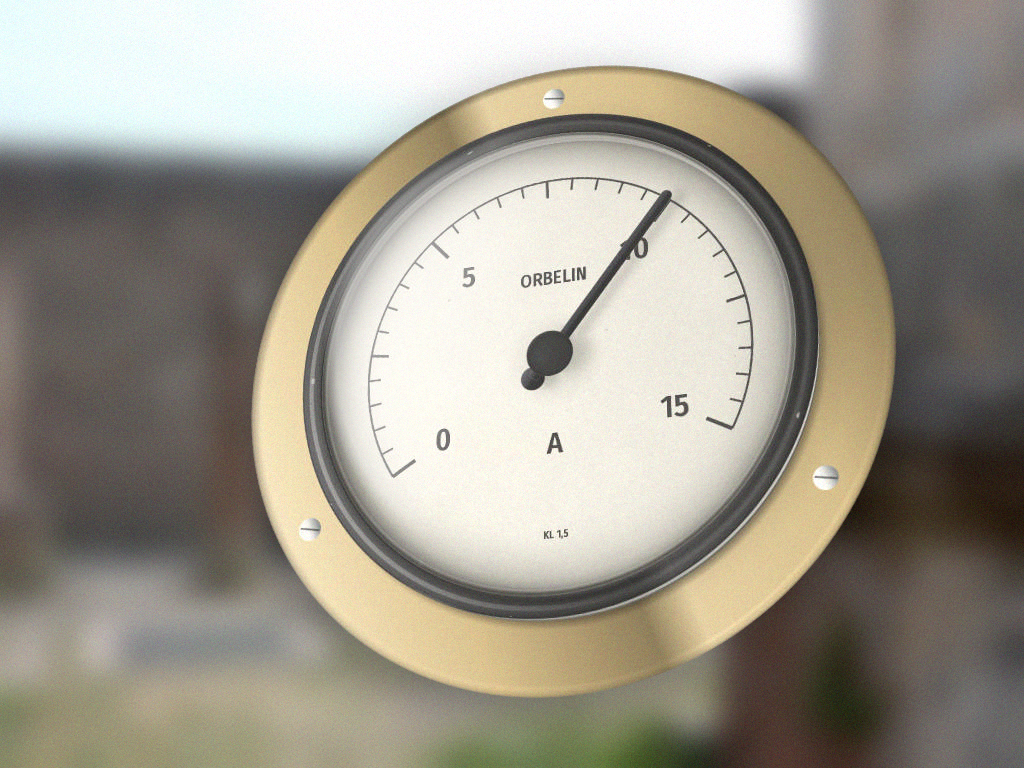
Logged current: 10; A
